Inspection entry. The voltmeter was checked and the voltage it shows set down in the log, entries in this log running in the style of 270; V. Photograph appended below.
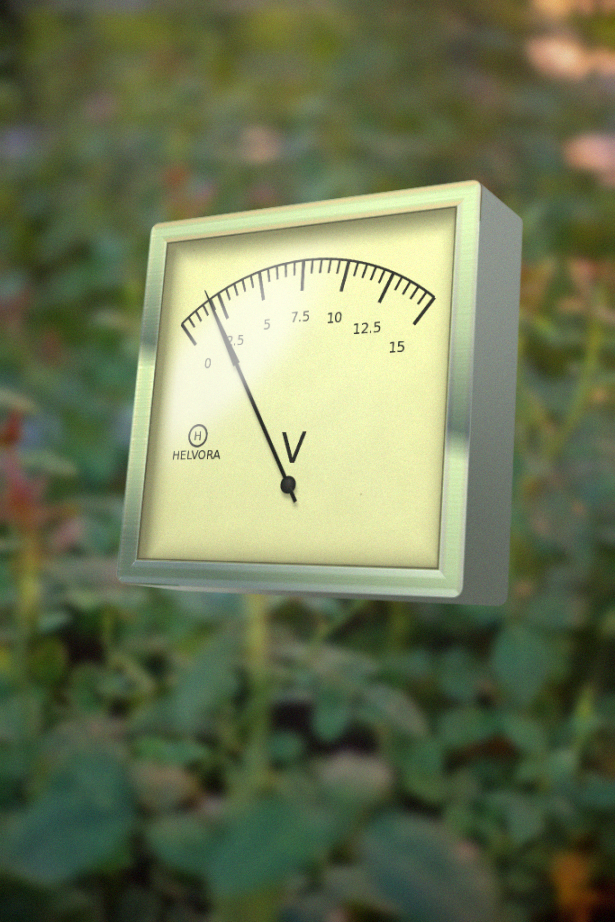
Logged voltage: 2; V
